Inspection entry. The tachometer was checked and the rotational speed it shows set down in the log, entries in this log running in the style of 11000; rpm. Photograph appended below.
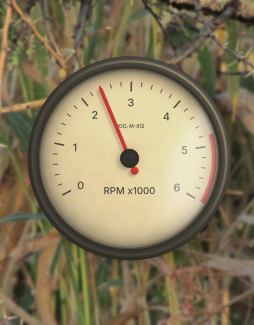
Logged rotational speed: 2400; rpm
